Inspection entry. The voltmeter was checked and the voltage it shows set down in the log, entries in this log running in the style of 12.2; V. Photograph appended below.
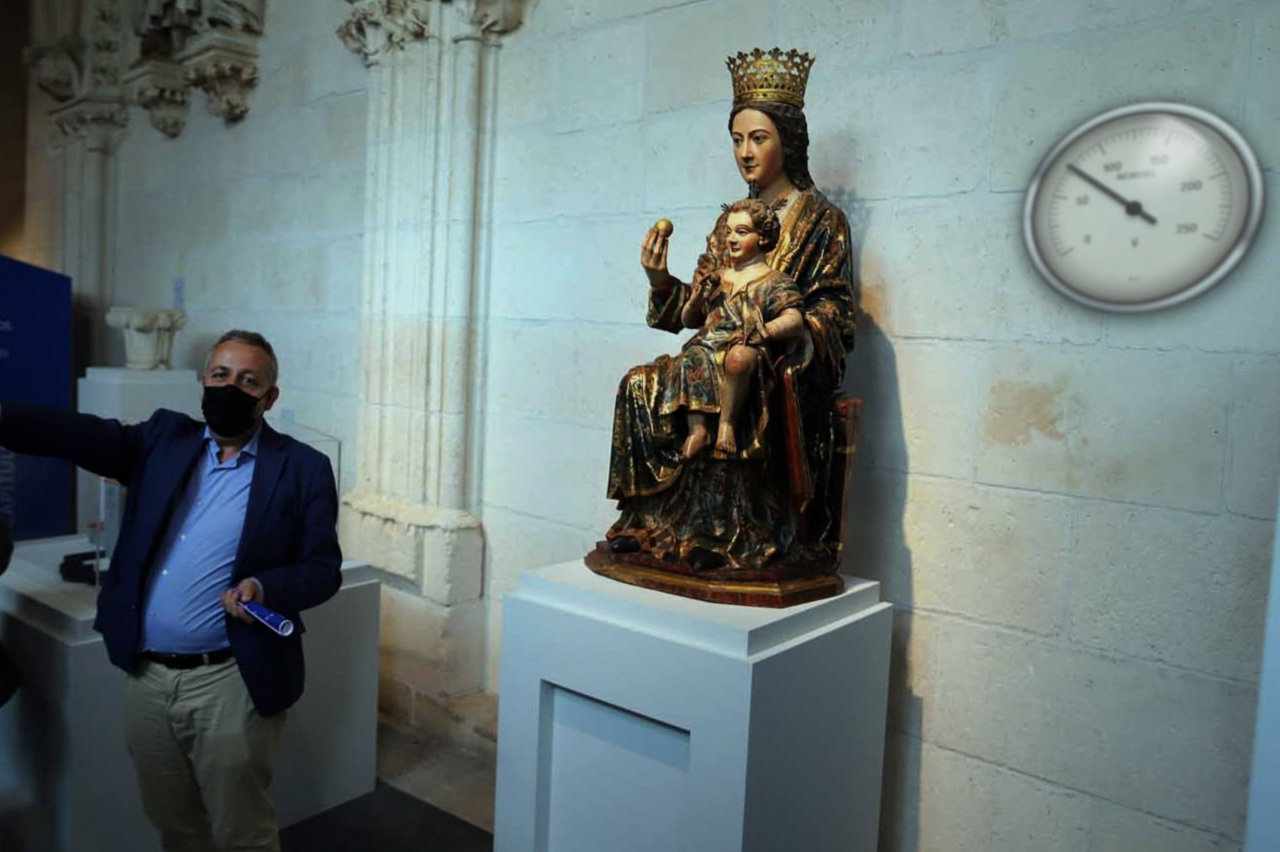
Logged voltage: 75; V
